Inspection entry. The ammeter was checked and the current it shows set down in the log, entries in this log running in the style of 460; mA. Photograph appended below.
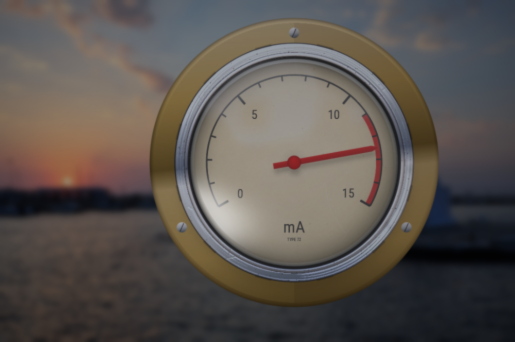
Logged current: 12.5; mA
